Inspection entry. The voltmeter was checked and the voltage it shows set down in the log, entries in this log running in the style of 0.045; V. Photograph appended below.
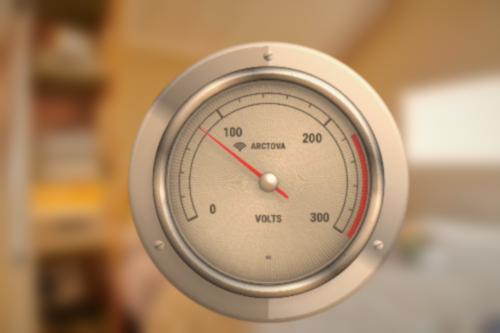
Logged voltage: 80; V
